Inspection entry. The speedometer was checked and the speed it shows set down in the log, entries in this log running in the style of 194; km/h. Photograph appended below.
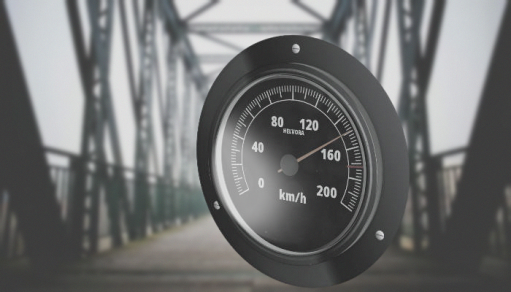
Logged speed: 150; km/h
